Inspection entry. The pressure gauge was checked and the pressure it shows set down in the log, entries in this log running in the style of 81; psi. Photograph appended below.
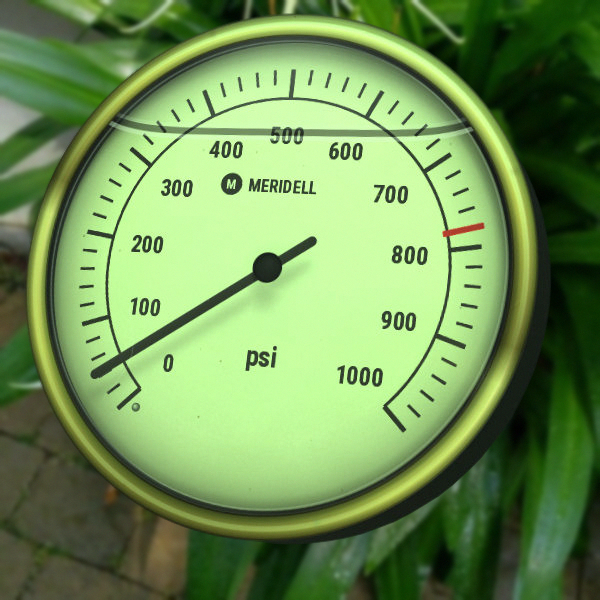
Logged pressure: 40; psi
